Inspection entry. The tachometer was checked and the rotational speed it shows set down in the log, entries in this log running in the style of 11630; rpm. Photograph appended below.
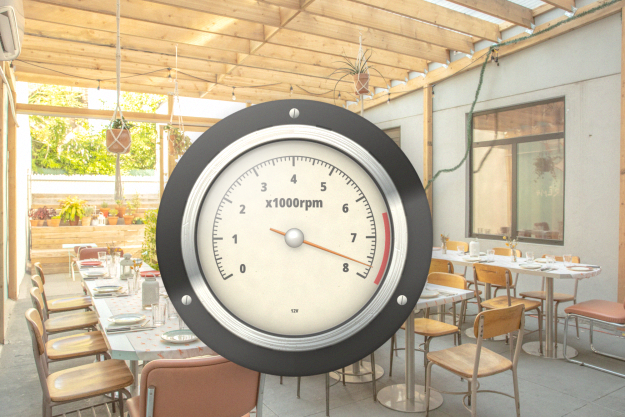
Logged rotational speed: 7700; rpm
